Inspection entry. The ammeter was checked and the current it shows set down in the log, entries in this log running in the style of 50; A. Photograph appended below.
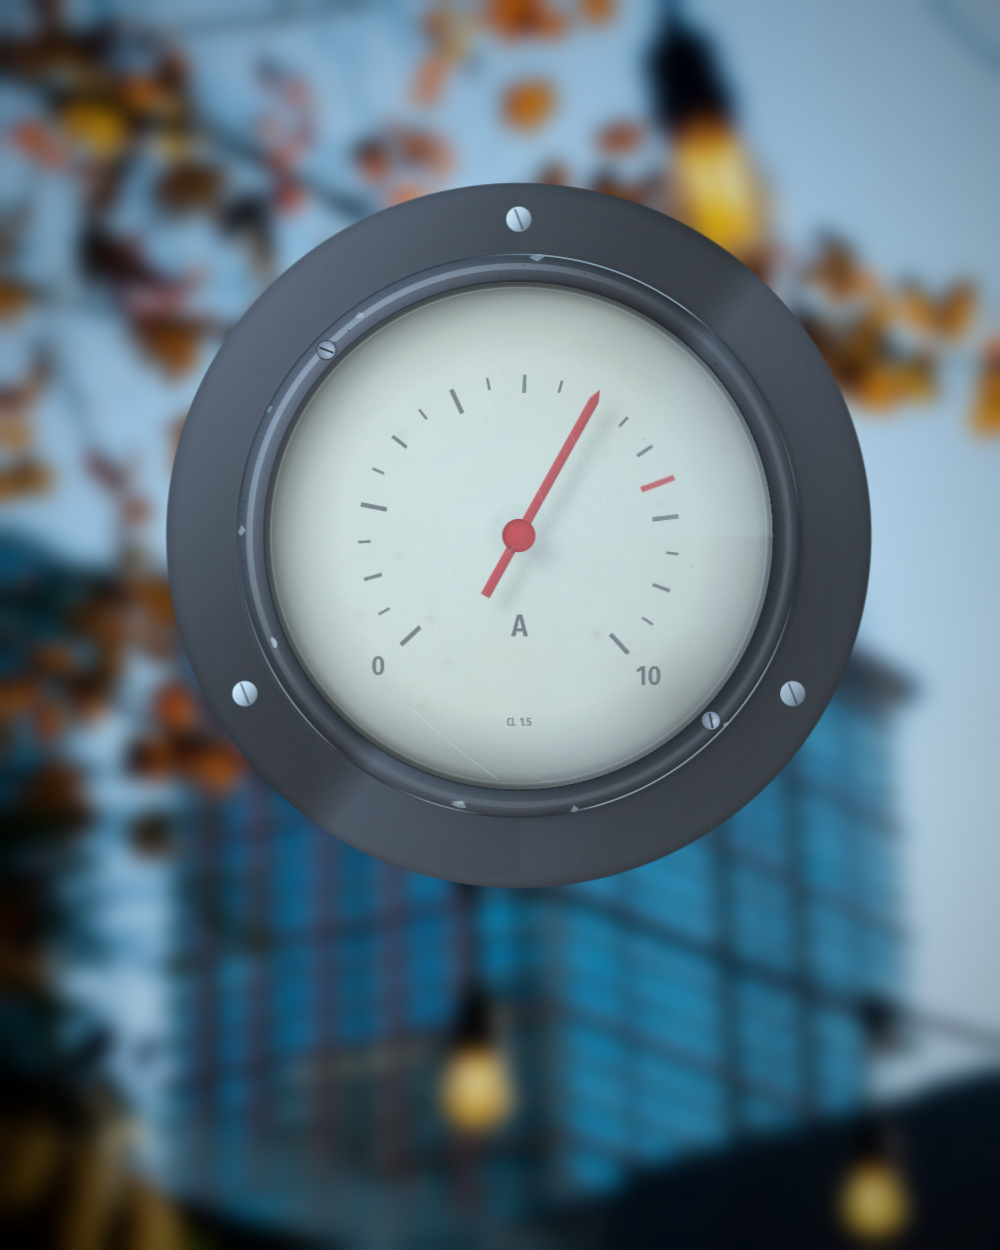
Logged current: 6; A
